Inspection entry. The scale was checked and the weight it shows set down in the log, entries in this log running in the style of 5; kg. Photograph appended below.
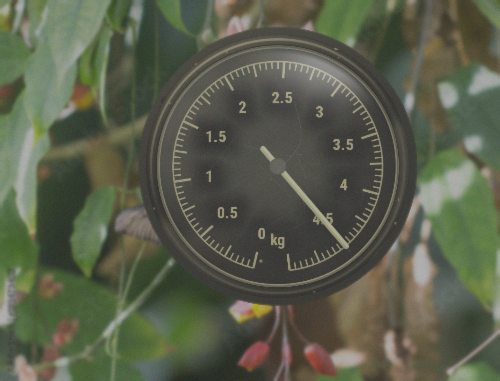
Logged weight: 4.5; kg
